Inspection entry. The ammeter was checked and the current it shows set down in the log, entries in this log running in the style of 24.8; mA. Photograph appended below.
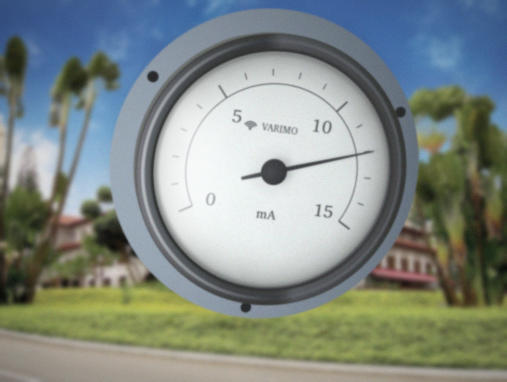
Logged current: 12; mA
